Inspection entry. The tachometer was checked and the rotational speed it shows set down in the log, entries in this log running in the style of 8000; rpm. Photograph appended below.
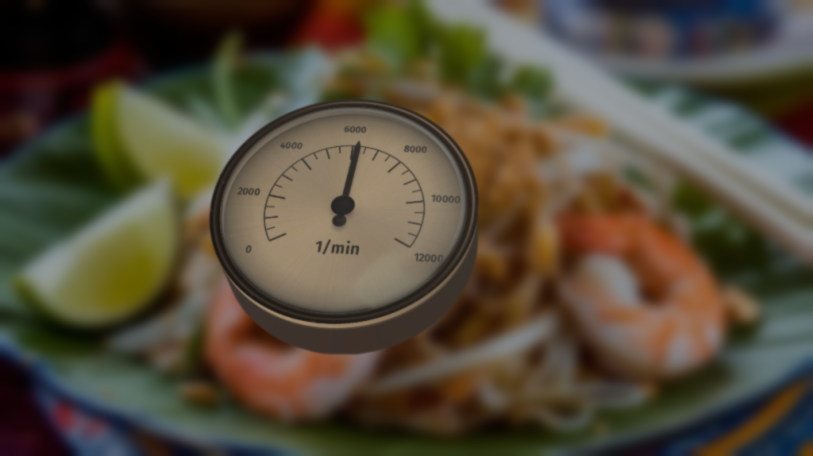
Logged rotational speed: 6250; rpm
